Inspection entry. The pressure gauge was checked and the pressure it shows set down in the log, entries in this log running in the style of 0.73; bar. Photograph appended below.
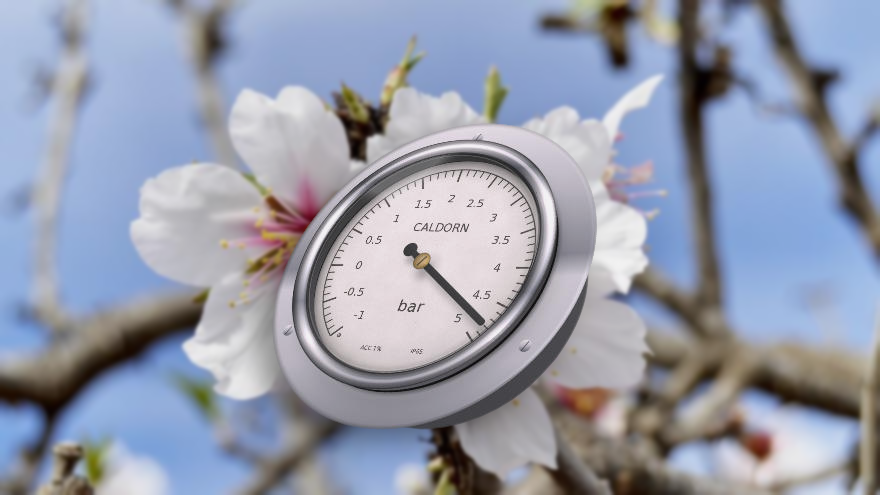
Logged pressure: 4.8; bar
